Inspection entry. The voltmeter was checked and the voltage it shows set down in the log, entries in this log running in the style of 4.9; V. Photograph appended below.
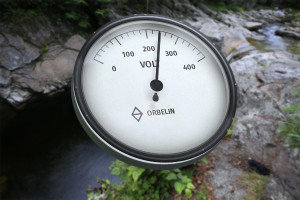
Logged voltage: 240; V
